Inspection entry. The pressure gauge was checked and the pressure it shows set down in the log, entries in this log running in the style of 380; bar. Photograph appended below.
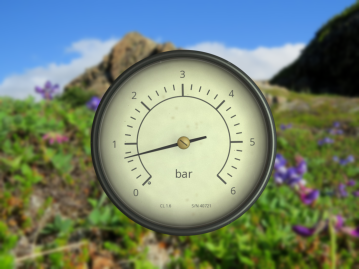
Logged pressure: 0.7; bar
